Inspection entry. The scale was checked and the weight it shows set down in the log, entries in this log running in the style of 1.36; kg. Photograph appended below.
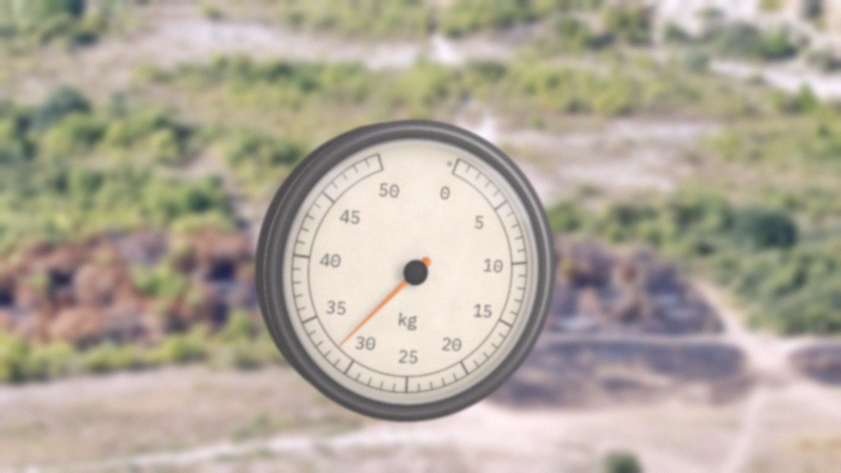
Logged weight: 32; kg
